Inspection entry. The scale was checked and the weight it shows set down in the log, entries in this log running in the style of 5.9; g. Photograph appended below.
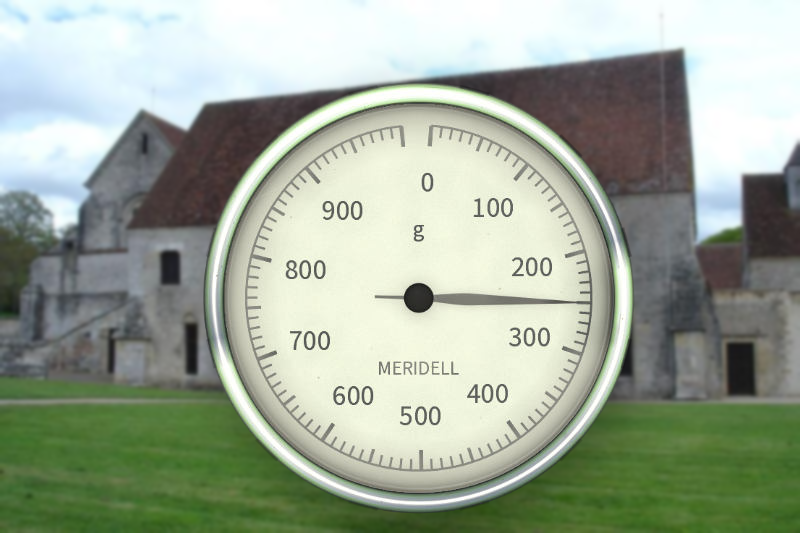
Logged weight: 250; g
